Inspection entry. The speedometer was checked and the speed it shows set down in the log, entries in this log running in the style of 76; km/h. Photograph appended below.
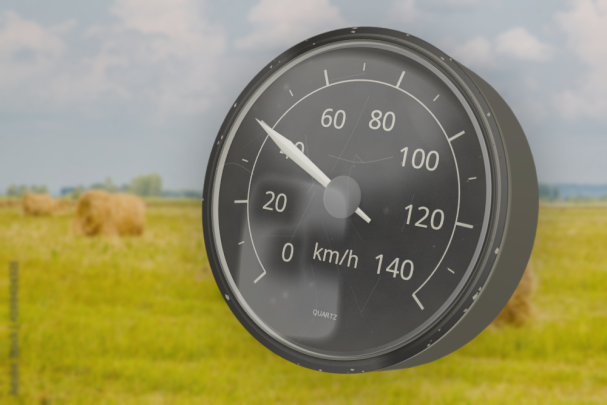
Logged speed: 40; km/h
